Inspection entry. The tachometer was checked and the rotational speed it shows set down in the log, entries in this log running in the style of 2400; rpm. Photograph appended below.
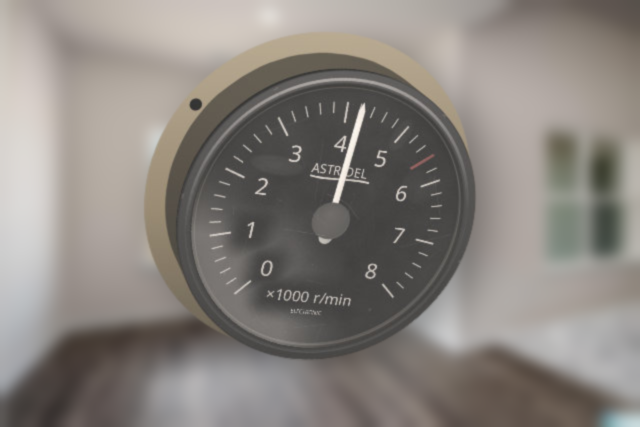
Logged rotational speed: 4200; rpm
